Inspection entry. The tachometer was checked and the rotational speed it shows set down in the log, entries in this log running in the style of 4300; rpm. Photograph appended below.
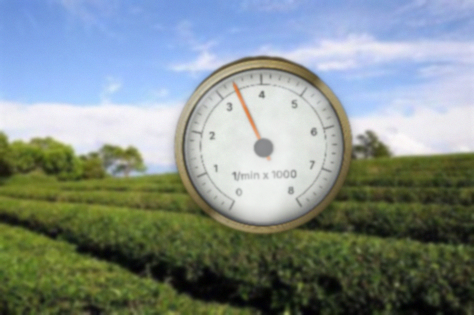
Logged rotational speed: 3400; rpm
